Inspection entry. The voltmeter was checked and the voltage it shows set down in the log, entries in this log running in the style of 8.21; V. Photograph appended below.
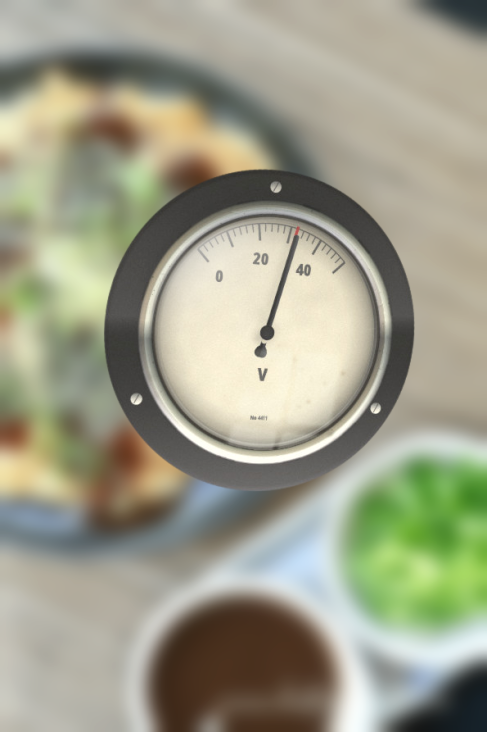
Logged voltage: 32; V
